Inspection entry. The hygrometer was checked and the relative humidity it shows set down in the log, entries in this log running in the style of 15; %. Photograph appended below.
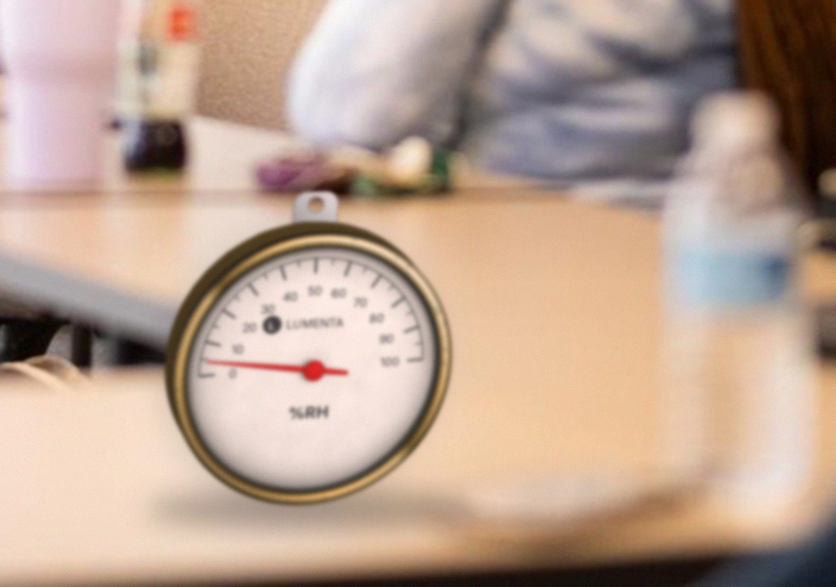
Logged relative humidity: 5; %
